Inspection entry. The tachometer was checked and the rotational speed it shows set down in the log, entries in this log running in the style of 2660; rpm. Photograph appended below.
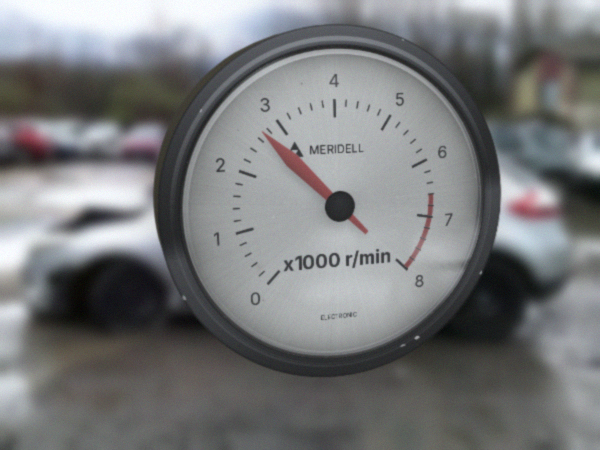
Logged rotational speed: 2700; rpm
